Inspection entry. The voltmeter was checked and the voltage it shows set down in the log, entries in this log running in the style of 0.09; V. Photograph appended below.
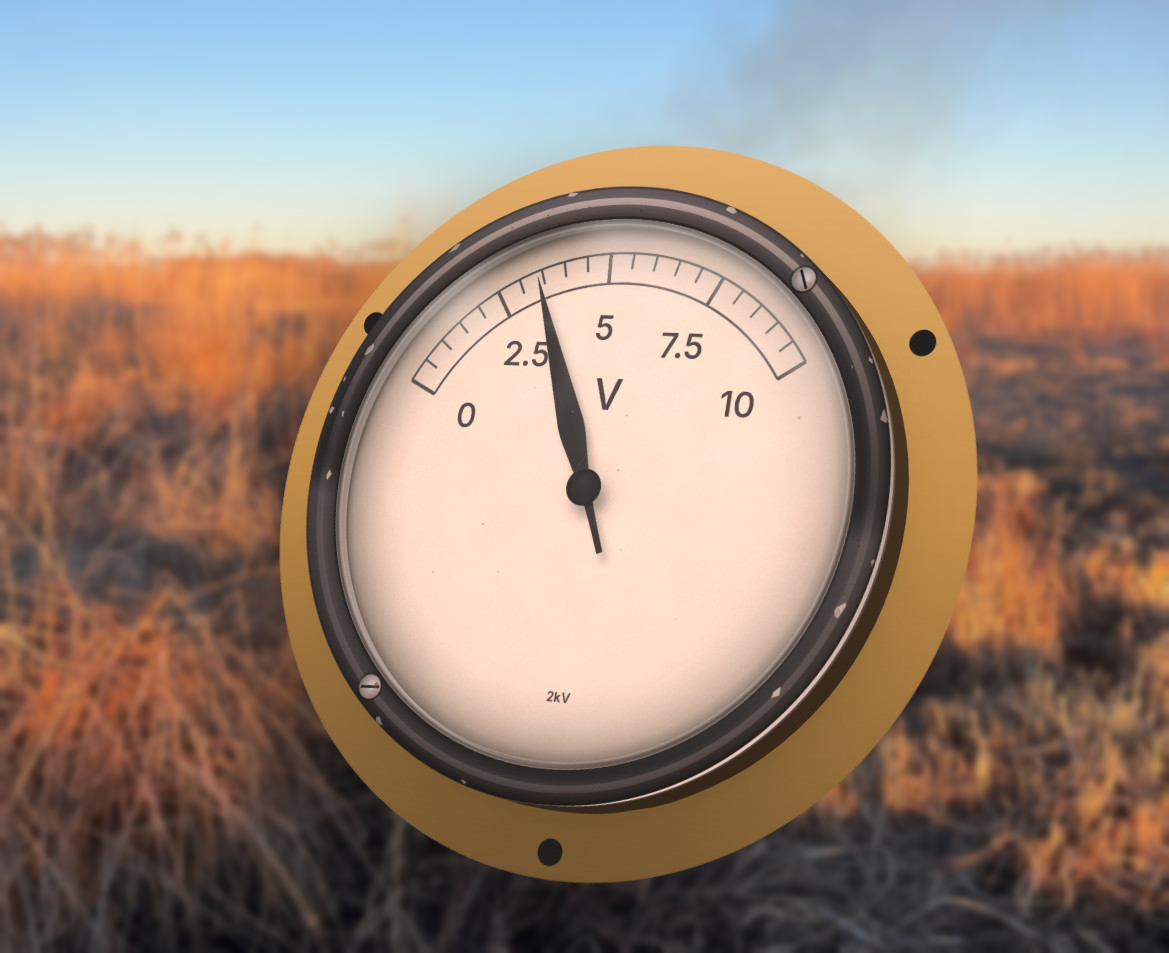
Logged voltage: 3.5; V
